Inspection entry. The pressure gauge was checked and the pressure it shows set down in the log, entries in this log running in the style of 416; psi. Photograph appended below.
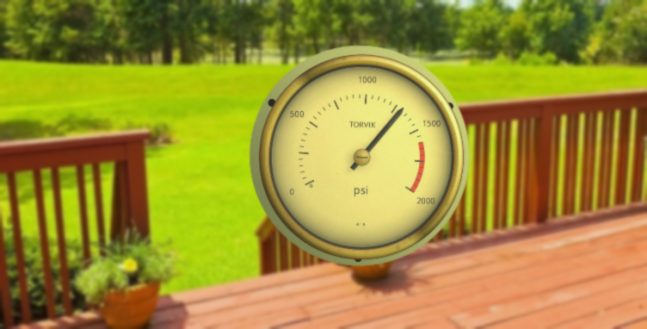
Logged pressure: 1300; psi
